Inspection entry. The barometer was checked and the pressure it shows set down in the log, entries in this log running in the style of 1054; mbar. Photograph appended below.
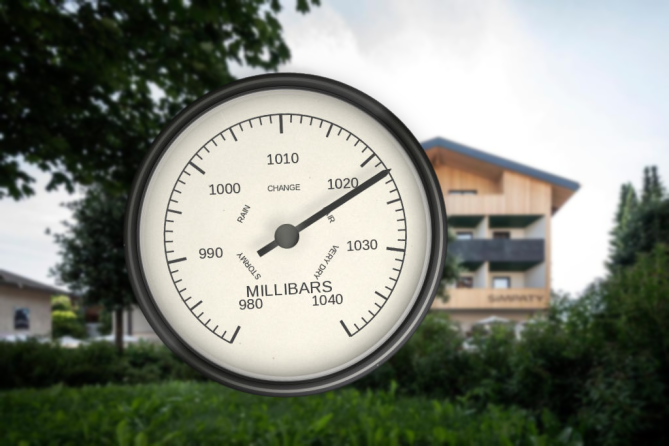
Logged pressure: 1022; mbar
